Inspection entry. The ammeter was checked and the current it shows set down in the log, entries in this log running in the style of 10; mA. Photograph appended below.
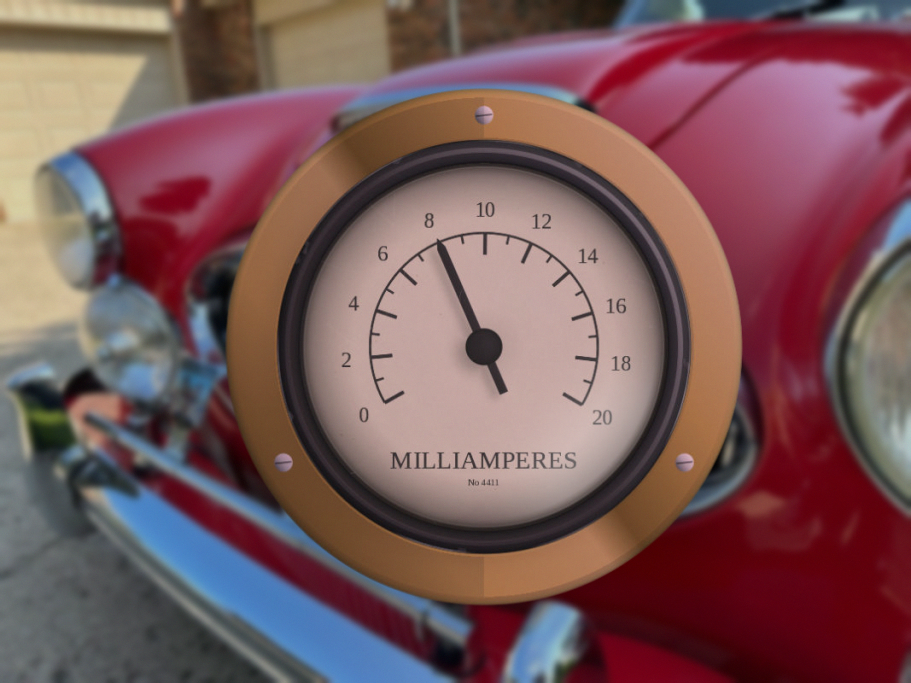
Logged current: 8; mA
